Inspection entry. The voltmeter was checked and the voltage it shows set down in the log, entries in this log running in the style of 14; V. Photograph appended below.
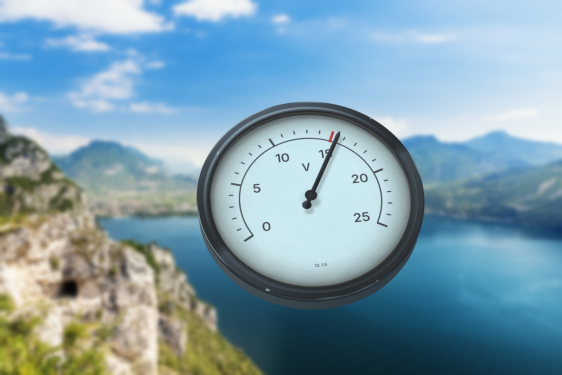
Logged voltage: 15.5; V
